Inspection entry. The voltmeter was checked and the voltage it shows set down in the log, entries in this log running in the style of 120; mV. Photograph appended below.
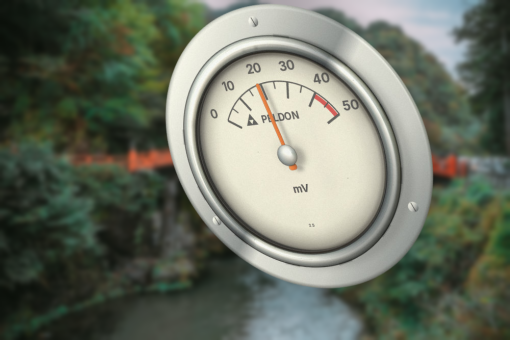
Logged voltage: 20; mV
